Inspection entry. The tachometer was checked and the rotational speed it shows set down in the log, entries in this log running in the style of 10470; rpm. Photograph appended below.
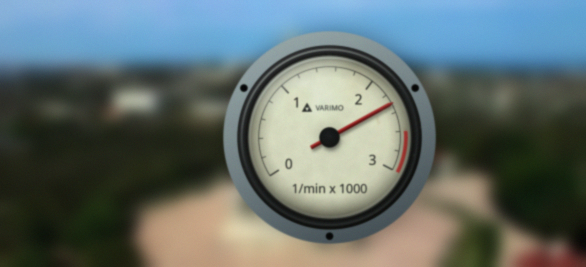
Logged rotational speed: 2300; rpm
